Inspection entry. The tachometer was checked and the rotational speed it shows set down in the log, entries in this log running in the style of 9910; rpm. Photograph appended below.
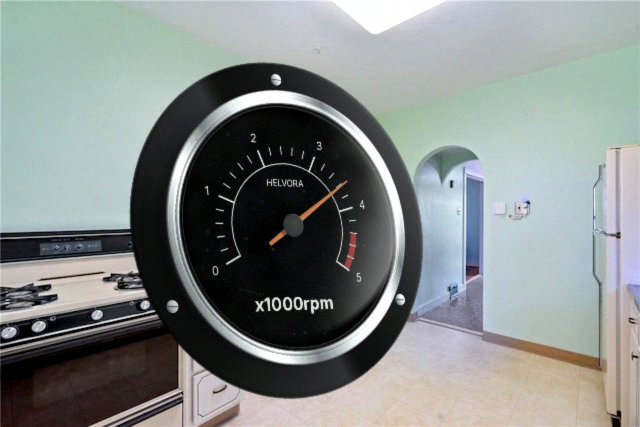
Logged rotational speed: 3600; rpm
